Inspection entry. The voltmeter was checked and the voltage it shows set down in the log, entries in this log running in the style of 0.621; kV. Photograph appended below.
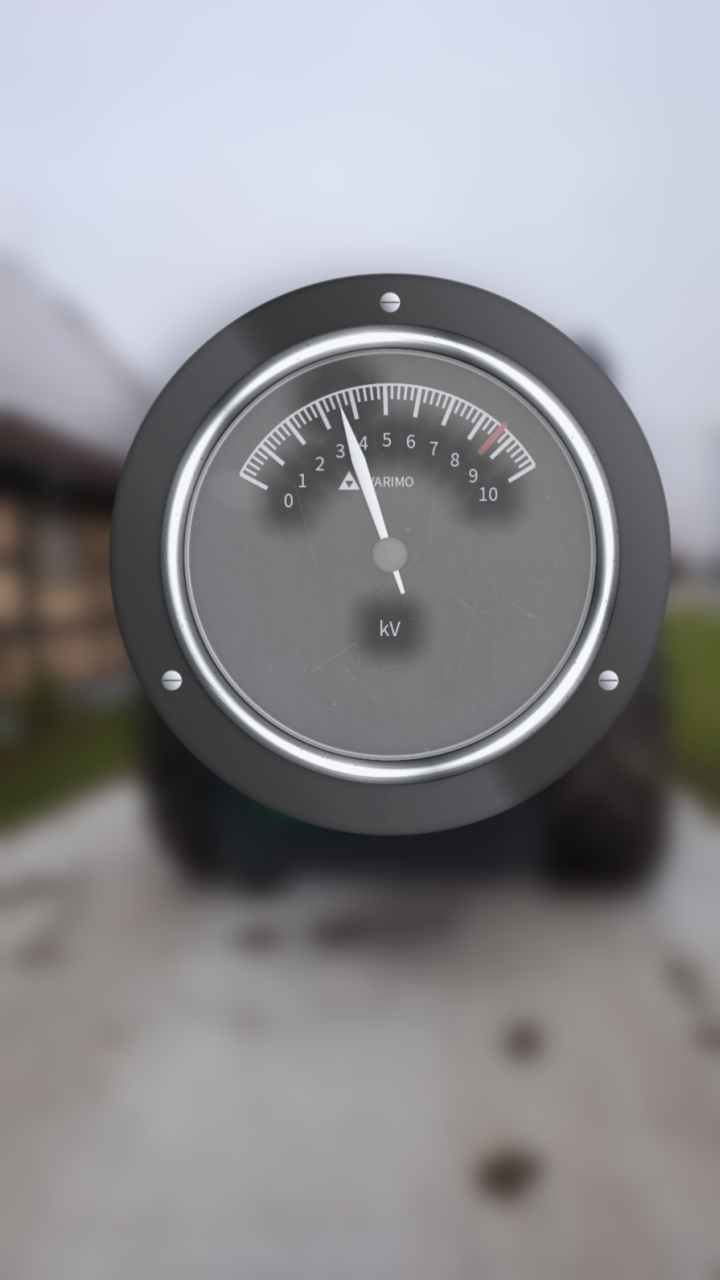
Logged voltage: 3.6; kV
